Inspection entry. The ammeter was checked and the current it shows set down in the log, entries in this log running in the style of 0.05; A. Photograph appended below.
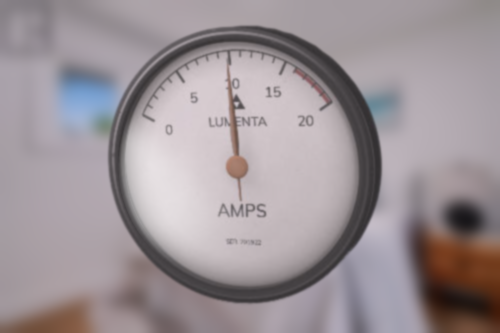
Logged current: 10; A
